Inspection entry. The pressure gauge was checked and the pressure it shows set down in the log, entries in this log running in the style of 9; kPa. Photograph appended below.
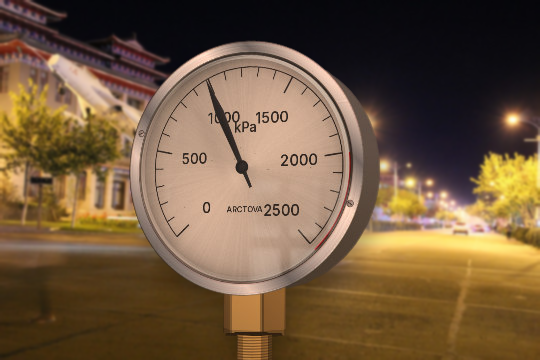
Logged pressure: 1000; kPa
